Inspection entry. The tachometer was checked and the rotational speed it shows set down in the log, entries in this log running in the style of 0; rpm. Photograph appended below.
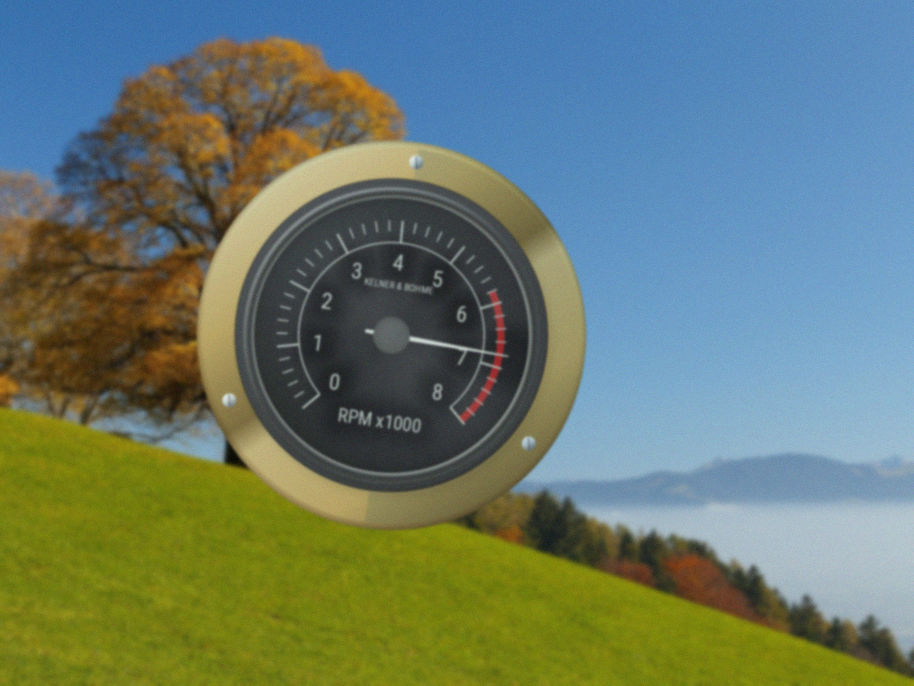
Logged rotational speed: 6800; rpm
